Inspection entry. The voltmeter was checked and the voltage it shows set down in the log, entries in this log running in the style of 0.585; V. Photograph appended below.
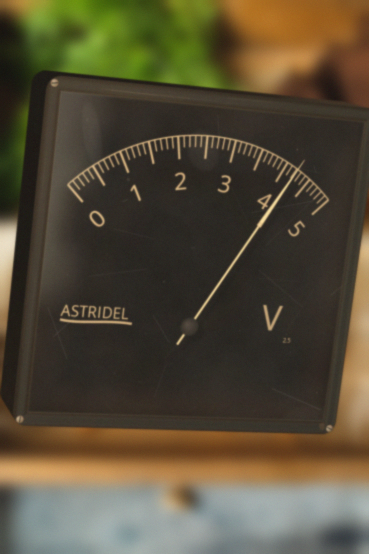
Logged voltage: 4.2; V
